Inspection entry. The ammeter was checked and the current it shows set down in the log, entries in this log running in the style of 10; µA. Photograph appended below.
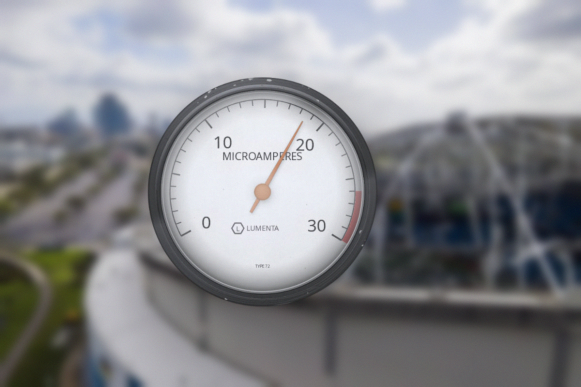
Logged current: 18.5; µA
